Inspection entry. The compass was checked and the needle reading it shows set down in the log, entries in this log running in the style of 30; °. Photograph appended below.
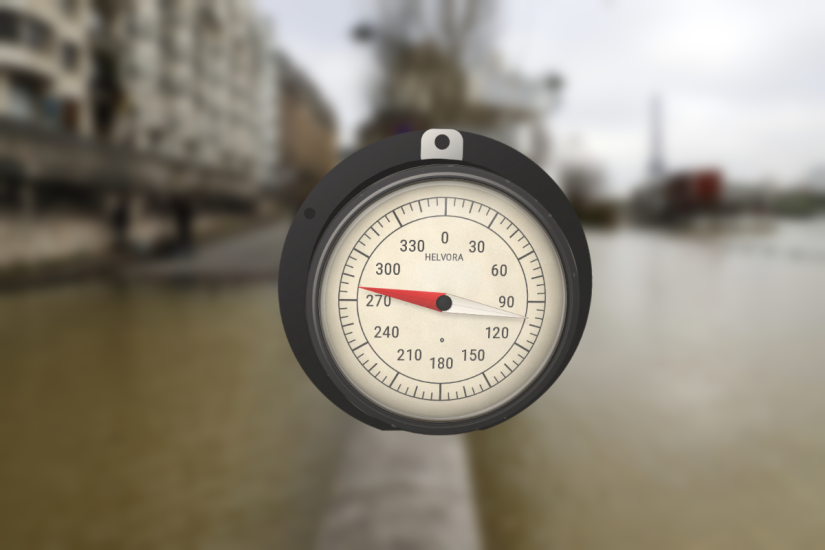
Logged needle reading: 280; °
